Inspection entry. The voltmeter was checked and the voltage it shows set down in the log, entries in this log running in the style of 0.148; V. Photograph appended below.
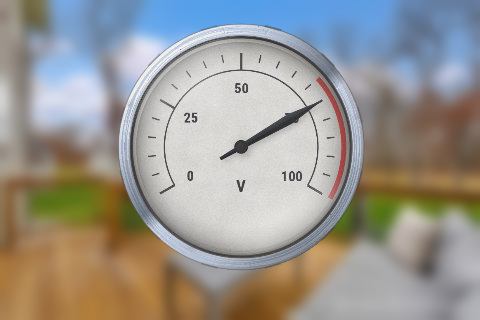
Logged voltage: 75; V
